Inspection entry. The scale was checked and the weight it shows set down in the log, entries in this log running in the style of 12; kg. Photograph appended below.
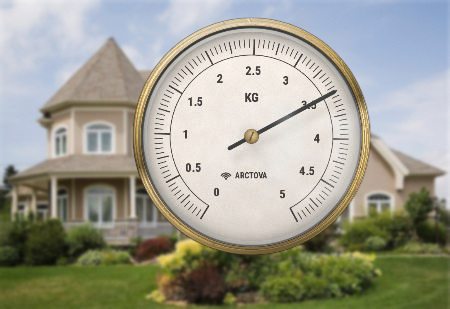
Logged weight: 3.5; kg
